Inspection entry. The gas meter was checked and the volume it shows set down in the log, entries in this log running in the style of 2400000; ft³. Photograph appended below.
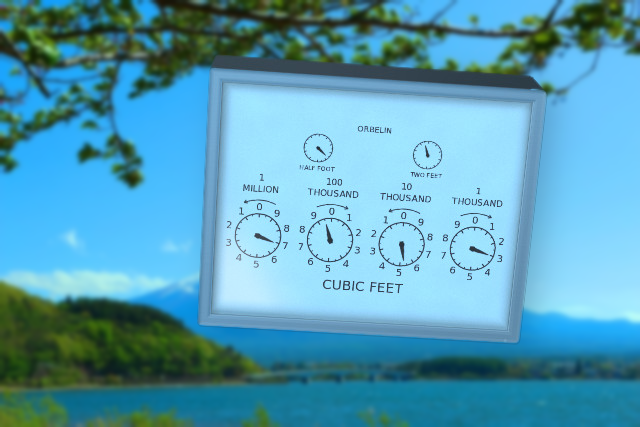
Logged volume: 695300; ft³
